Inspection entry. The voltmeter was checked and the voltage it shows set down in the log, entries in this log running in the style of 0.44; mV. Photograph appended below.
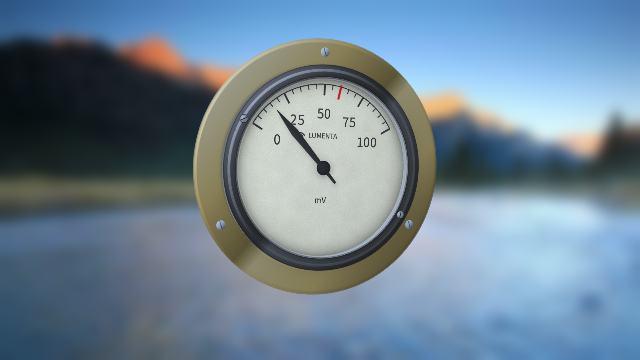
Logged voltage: 15; mV
